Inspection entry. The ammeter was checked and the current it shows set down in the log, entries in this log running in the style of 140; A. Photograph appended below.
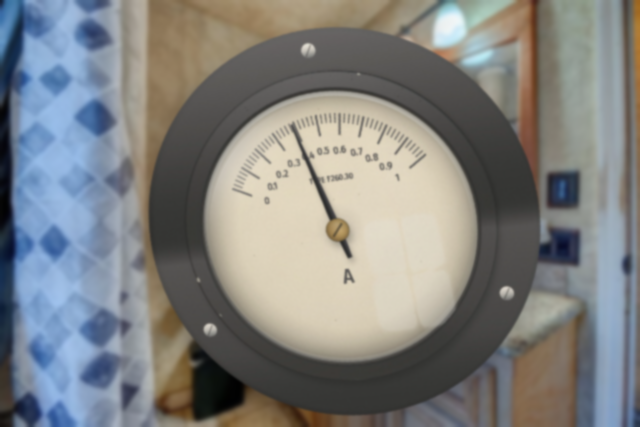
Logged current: 0.4; A
